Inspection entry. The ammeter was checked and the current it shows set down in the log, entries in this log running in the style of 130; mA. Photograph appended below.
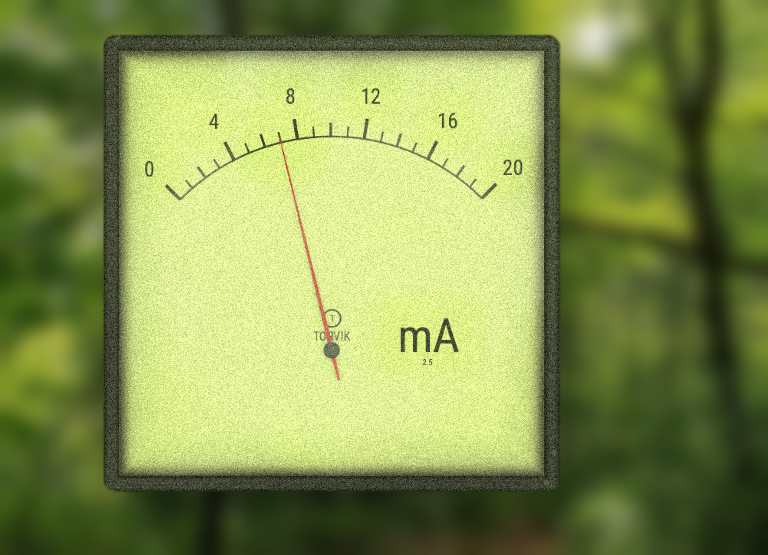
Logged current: 7; mA
